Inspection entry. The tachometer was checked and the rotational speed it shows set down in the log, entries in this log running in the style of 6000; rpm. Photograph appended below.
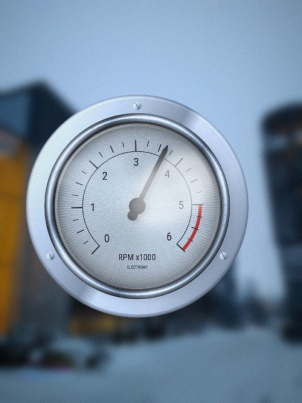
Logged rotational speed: 3625; rpm
